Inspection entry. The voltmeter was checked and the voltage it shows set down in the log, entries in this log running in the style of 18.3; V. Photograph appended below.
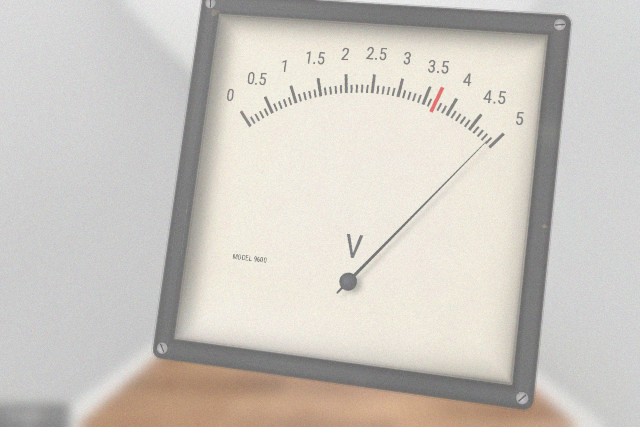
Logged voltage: 4.9; V
